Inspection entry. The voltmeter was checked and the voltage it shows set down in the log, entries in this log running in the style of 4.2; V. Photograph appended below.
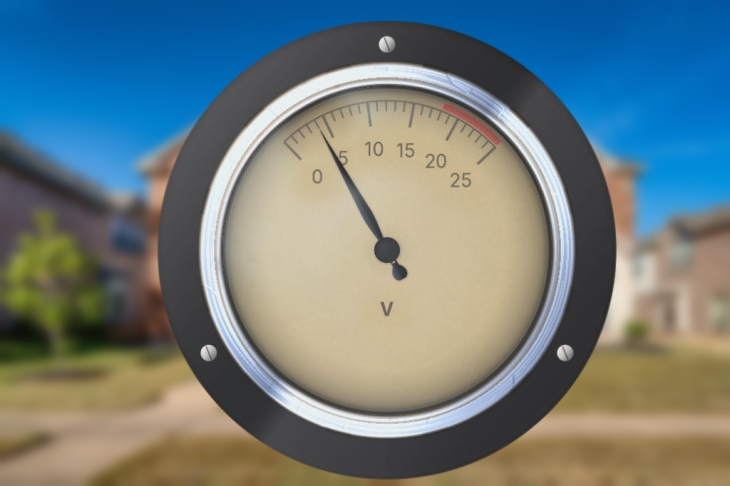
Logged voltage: 4; V
